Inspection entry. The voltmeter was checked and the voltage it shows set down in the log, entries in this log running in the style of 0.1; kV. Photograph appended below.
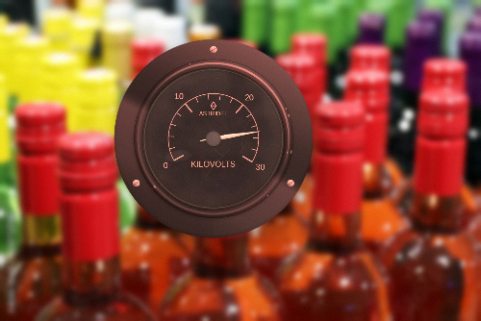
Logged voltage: 25; kV
